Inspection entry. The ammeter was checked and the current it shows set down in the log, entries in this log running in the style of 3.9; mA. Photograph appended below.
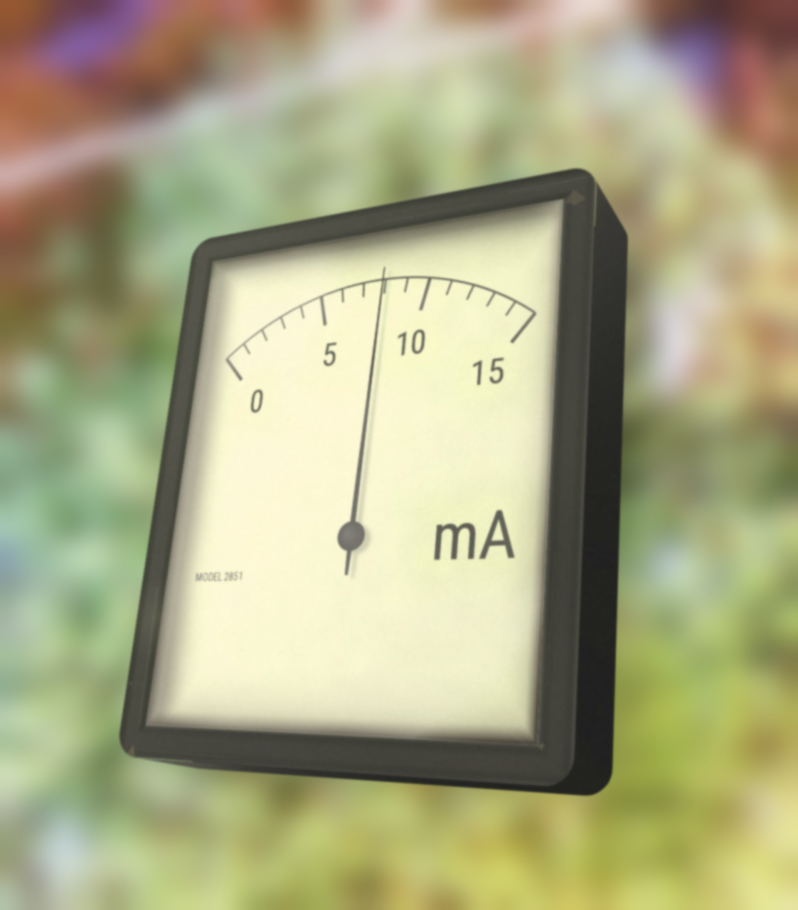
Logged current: 8; mA
